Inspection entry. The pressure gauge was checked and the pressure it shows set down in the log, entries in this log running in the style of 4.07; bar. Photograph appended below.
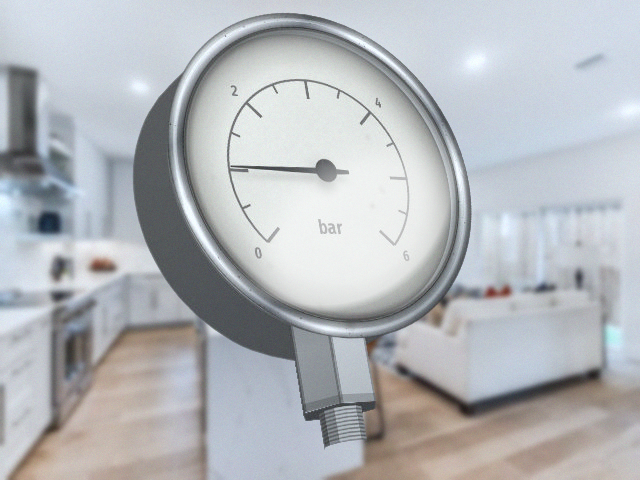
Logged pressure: 1; bar
